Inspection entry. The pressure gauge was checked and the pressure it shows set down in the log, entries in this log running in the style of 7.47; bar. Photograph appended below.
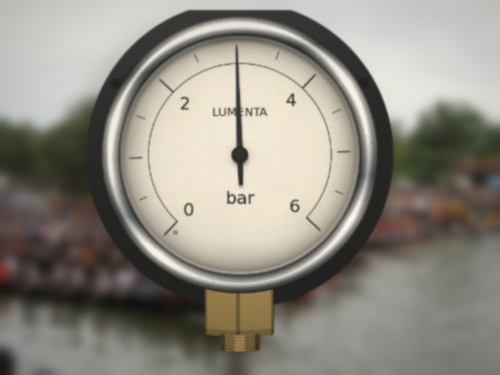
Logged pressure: 3; bar
